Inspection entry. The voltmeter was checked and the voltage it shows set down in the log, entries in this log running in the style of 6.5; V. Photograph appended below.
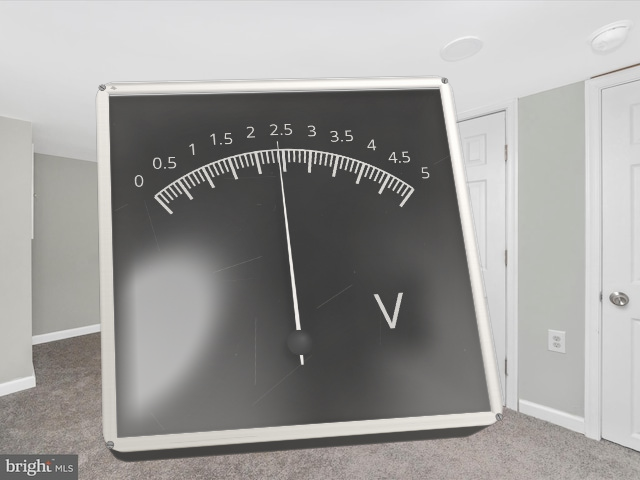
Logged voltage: 2.4; V
